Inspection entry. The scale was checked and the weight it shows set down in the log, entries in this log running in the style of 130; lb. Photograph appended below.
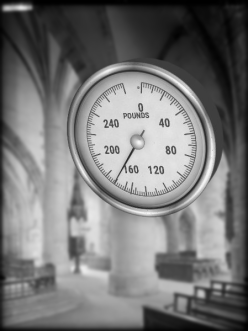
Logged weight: 170; lb
